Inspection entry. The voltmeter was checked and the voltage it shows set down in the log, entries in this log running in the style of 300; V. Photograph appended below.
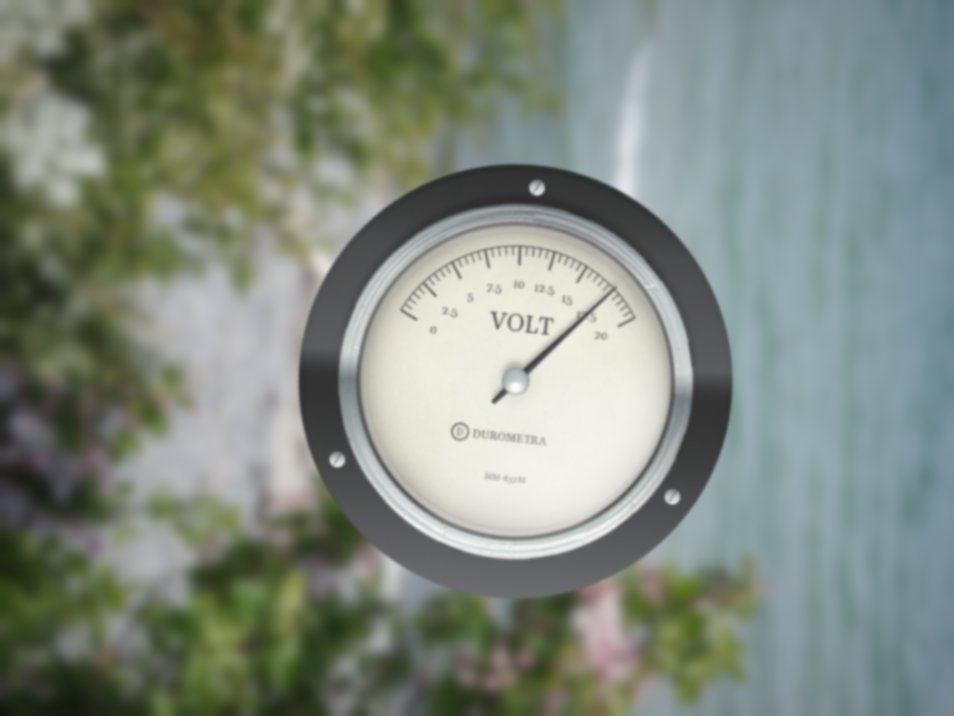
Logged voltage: 17.5; V
